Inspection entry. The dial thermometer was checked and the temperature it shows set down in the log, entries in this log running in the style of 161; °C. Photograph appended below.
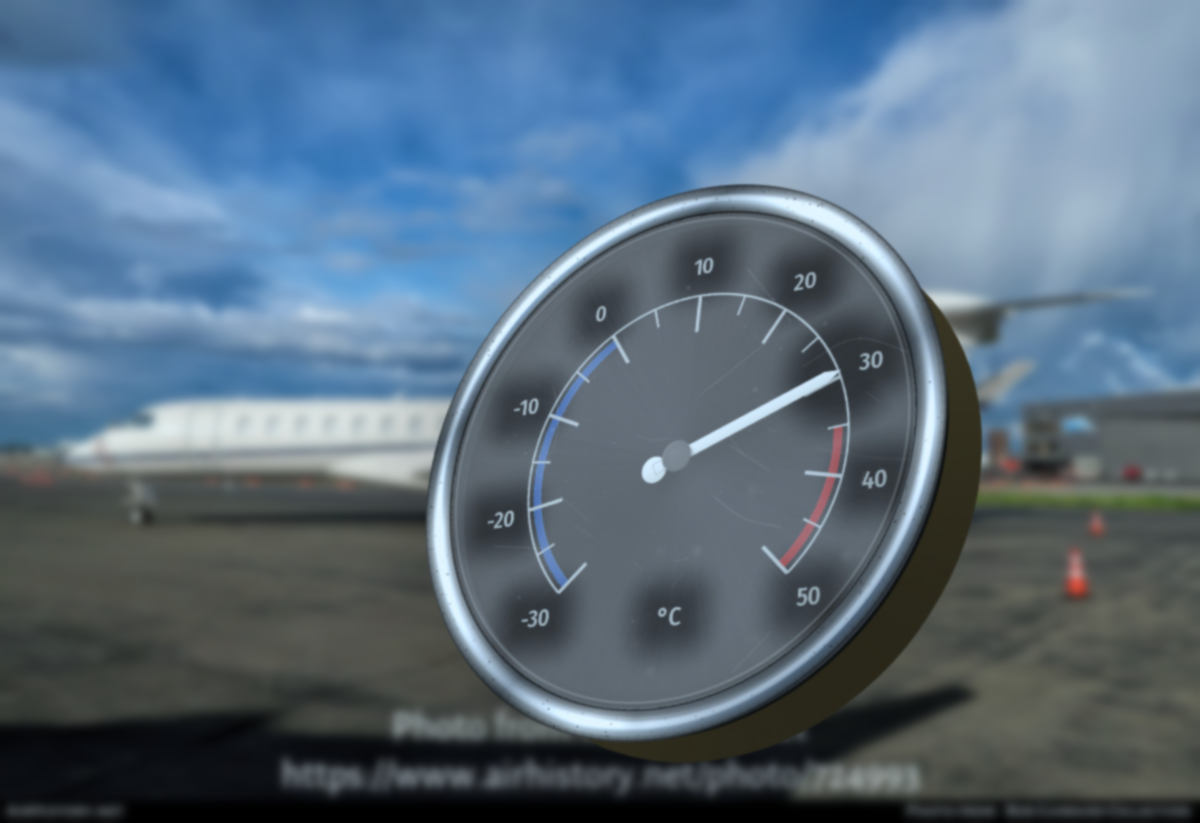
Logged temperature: 30; °C
